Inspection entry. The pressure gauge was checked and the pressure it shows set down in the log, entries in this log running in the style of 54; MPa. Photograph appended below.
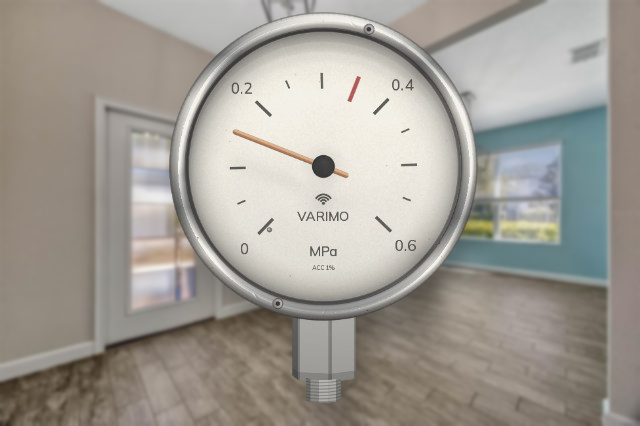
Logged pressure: 0.15; MPa
